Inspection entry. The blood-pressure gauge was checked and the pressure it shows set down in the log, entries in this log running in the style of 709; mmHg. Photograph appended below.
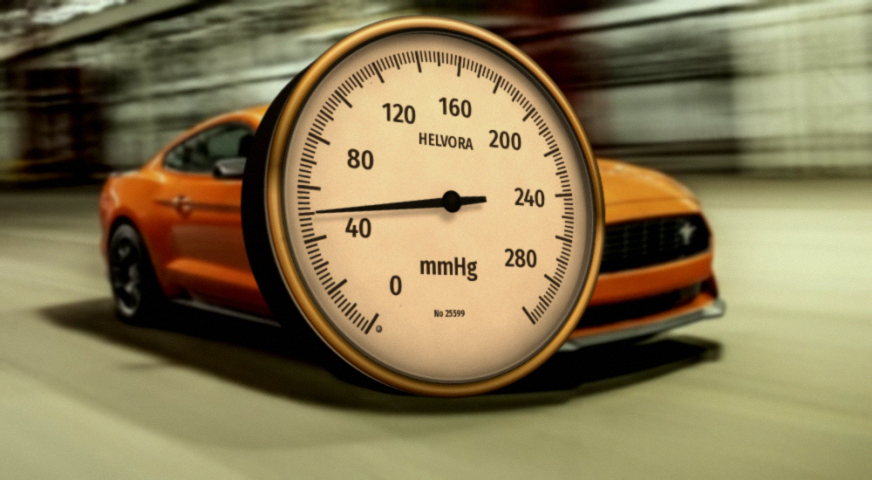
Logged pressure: 50; mmHg
